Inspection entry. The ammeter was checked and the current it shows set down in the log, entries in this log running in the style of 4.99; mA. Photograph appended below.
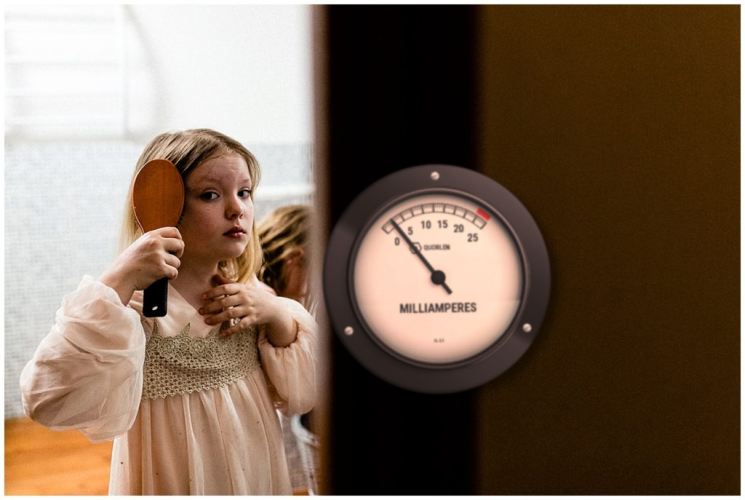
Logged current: 2.5; mA
